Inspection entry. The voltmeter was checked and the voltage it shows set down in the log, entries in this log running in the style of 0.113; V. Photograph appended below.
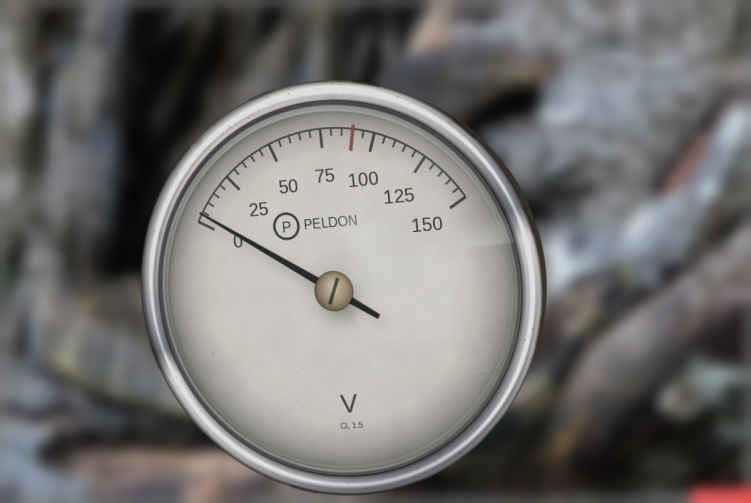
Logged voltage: 5; V
